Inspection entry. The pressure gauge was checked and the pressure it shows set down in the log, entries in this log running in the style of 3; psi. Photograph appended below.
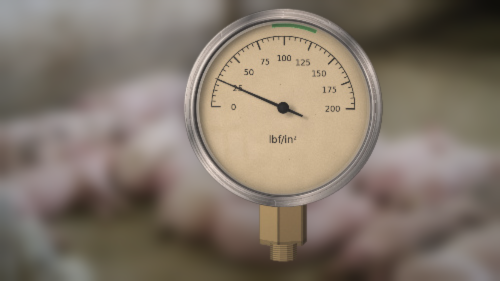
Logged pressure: 25; psi
